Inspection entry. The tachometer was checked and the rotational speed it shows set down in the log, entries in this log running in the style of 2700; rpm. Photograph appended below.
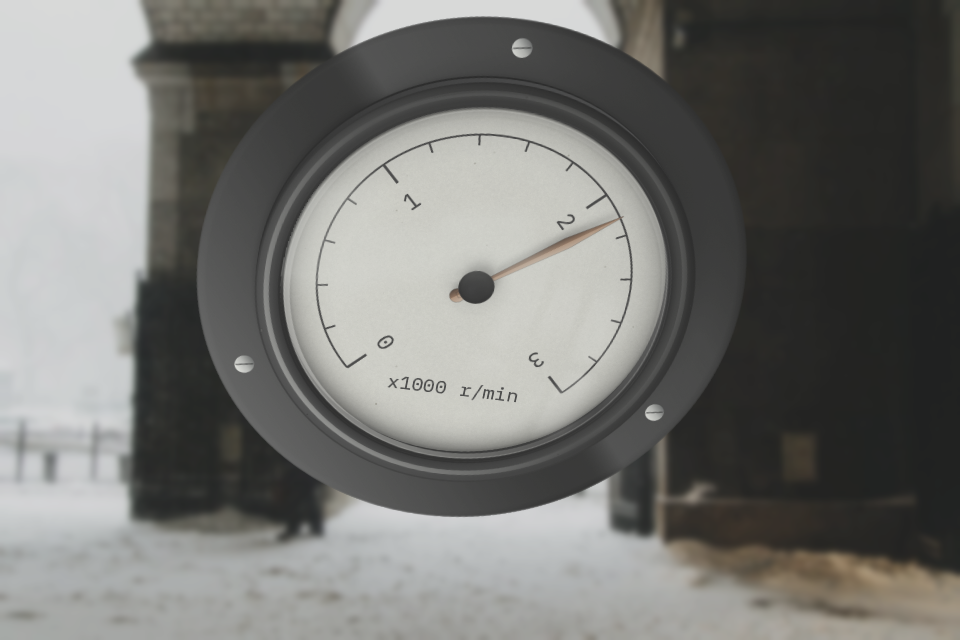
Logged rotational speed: 2100; rpm
